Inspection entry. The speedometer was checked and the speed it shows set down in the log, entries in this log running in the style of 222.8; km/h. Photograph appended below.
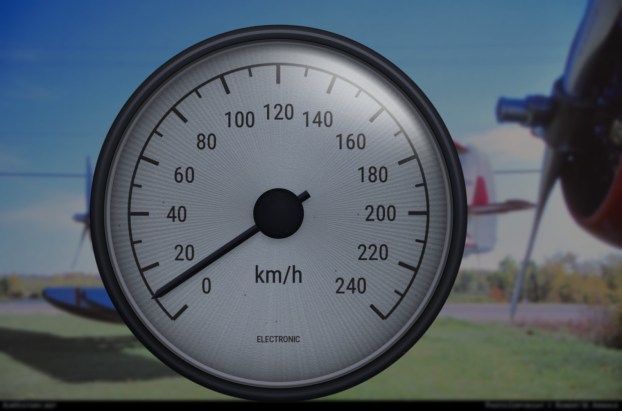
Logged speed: 10; km/h
